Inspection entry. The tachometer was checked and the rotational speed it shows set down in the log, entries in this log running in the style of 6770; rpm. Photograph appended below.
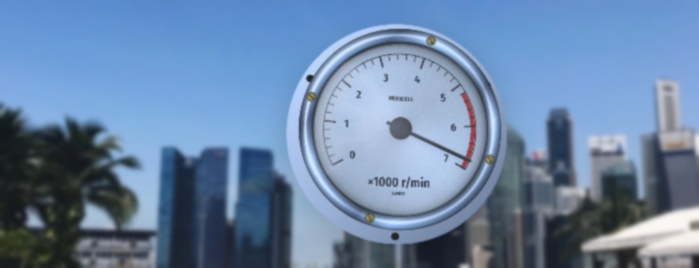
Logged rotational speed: 6800; rpm
